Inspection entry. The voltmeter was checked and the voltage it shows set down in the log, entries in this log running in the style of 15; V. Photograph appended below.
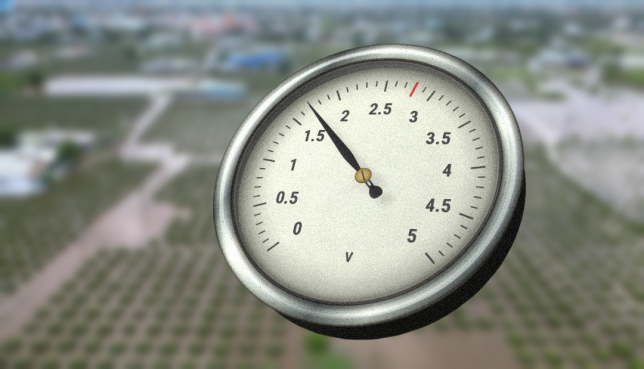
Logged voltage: 1.7; V
